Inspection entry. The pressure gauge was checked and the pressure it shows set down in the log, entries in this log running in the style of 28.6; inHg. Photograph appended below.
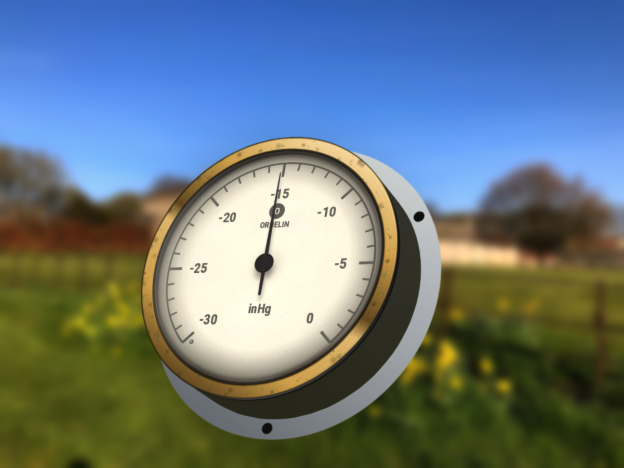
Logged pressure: -15; inHg
